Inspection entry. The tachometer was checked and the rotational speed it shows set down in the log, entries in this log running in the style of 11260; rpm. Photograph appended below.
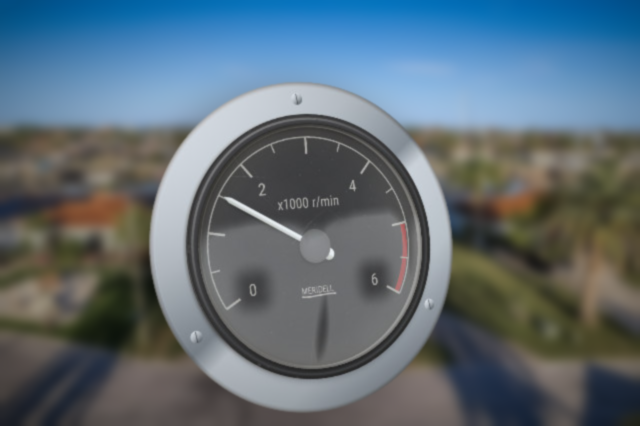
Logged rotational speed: 1500; rpm
